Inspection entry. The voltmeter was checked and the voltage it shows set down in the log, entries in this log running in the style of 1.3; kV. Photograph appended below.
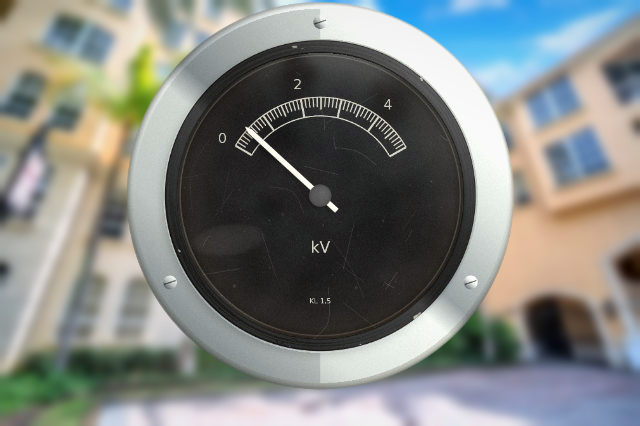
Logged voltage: 0.5; kV
